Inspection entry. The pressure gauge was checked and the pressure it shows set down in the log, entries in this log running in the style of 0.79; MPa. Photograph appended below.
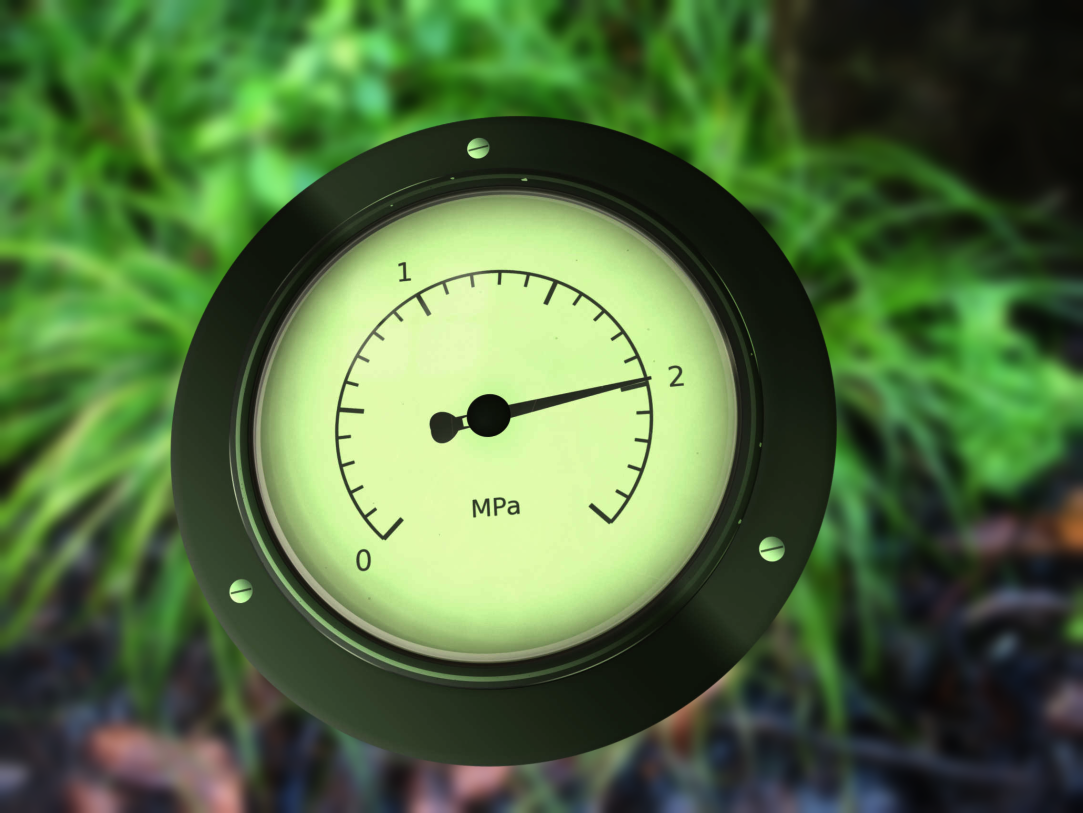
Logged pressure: 2; MPa
